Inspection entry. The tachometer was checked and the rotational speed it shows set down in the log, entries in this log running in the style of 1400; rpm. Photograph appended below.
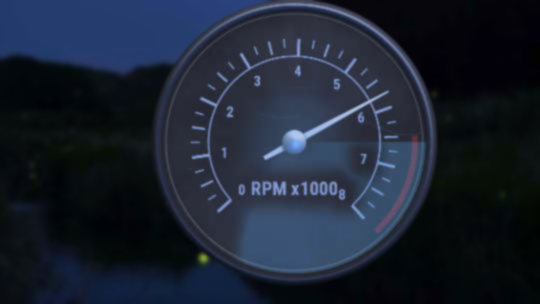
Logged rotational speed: 5750; rpm
